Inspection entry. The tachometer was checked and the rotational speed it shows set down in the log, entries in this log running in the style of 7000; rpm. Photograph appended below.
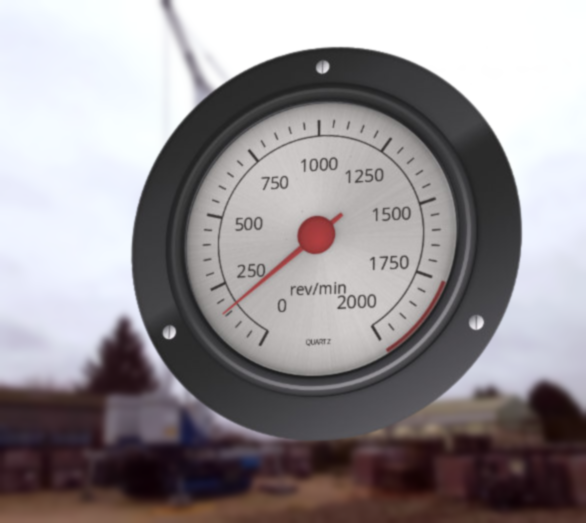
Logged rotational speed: 150; rpm
